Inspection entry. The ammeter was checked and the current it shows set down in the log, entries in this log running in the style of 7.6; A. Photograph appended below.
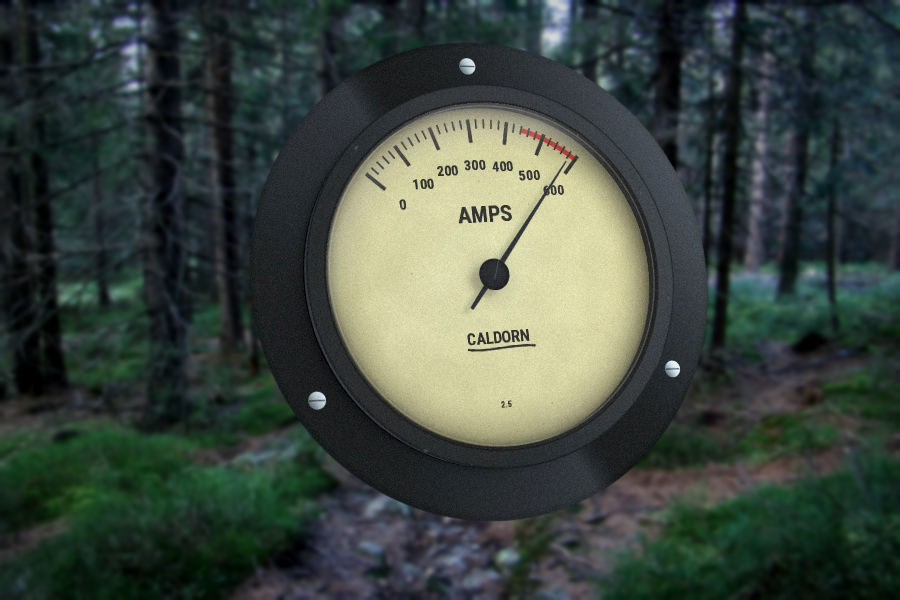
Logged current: 580; A
